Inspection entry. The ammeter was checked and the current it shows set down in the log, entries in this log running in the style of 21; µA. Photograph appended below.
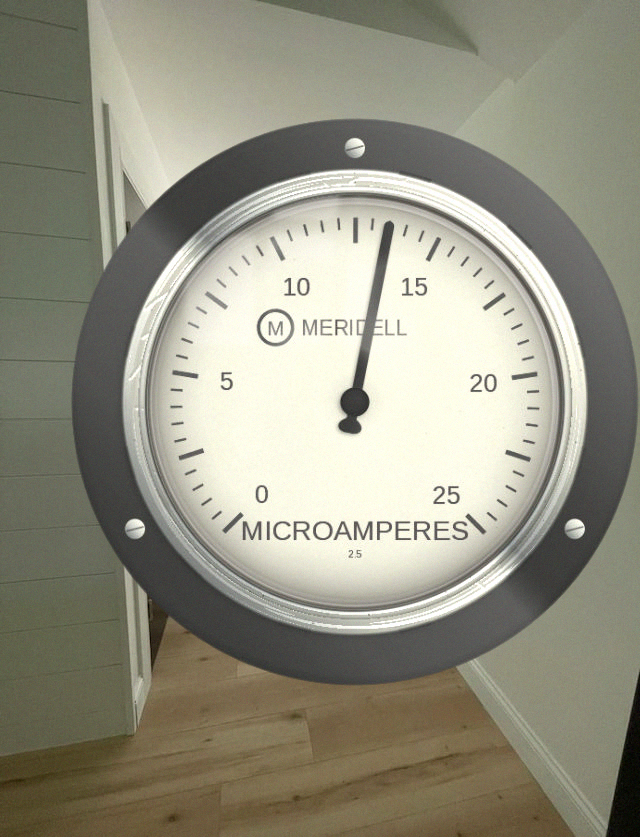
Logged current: 13.5; µA
